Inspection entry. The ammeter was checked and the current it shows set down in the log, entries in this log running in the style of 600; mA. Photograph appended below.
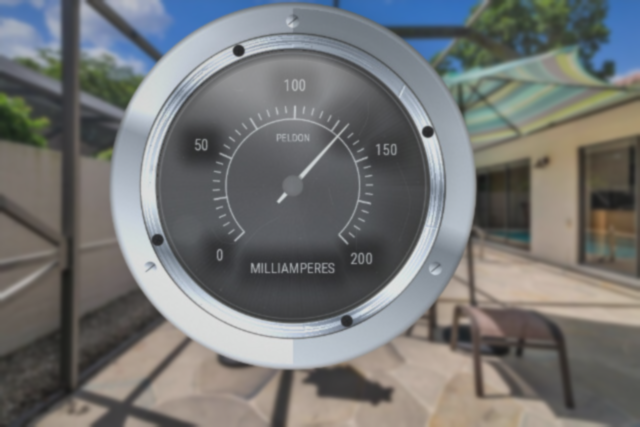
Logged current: 130; mA
